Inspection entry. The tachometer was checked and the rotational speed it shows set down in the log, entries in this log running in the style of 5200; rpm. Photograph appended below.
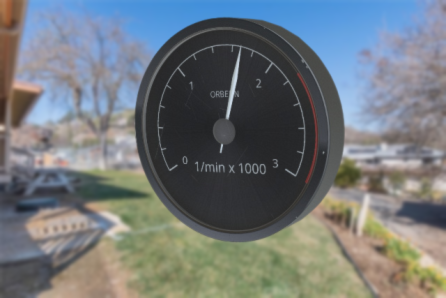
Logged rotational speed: 1700; rpm
